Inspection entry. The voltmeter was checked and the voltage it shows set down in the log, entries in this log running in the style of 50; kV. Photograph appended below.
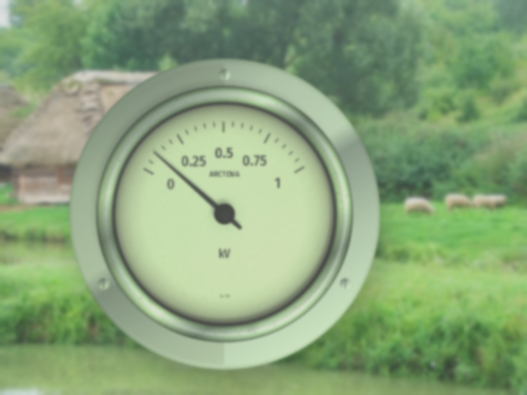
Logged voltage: 0.1; kV
